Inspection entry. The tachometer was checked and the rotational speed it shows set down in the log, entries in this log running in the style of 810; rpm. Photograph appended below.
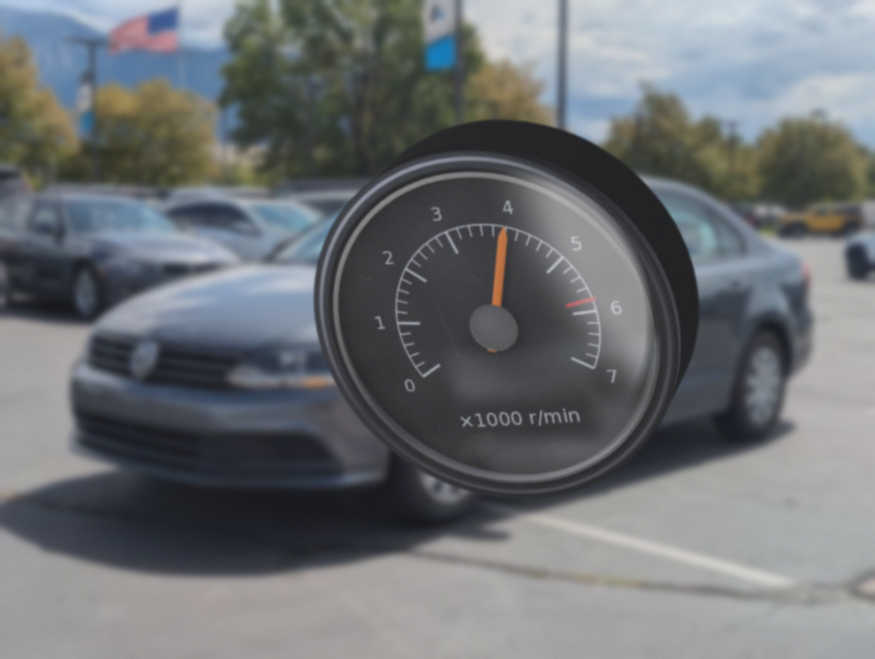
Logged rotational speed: 4000; rpm
